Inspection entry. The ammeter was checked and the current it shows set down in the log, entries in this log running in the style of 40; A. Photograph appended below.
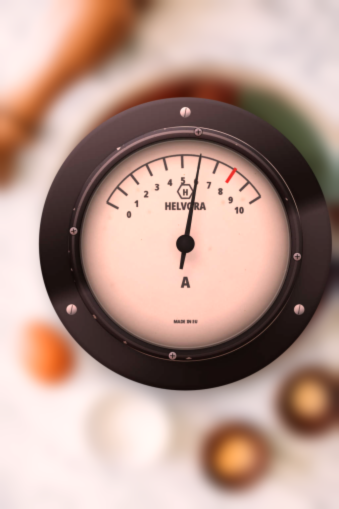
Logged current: 6; A
